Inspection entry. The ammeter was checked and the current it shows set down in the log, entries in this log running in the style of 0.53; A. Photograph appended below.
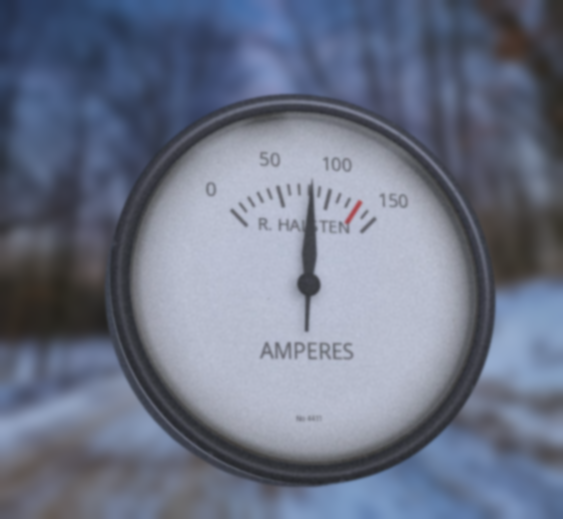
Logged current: 80; A
